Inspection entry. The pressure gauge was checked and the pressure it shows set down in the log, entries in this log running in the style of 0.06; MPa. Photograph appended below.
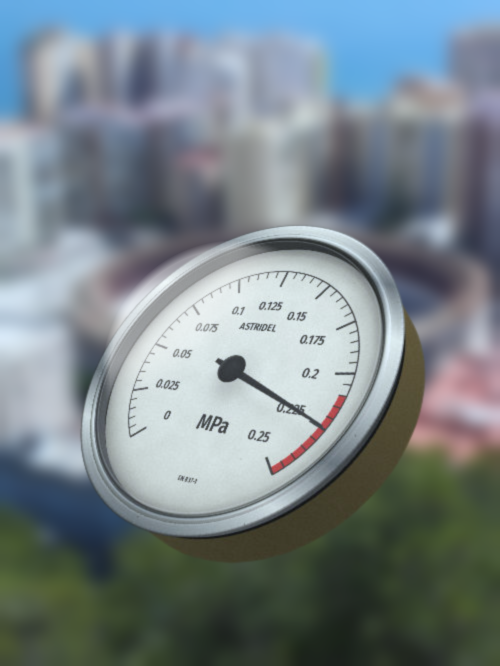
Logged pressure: 0.225; MPa
